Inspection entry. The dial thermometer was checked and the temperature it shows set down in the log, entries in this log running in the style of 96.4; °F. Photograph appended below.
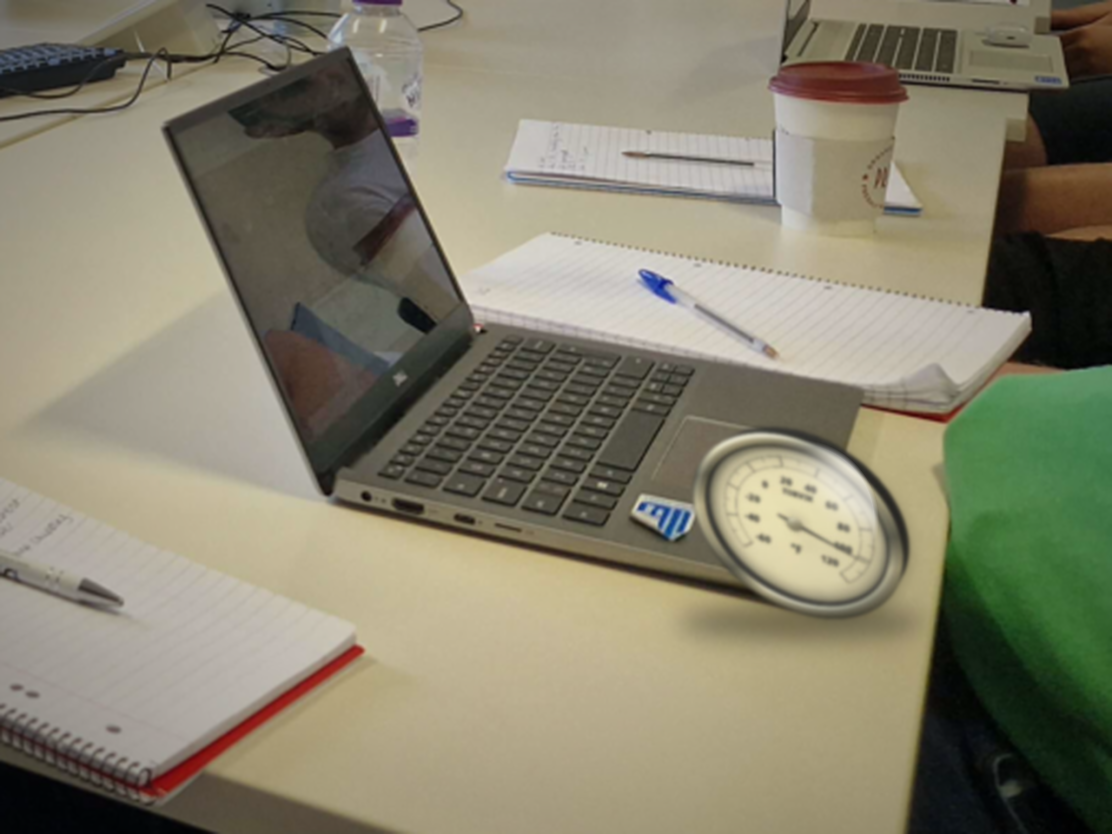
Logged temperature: 100; °F
